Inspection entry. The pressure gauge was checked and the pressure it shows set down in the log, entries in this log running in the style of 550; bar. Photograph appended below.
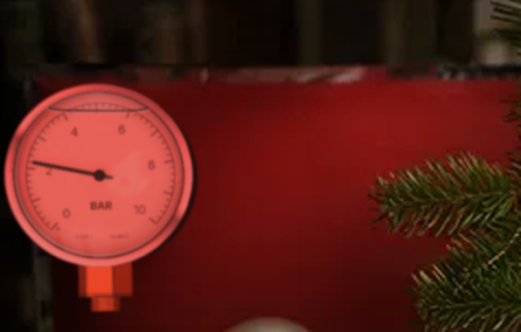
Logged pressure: 2.2; bar
